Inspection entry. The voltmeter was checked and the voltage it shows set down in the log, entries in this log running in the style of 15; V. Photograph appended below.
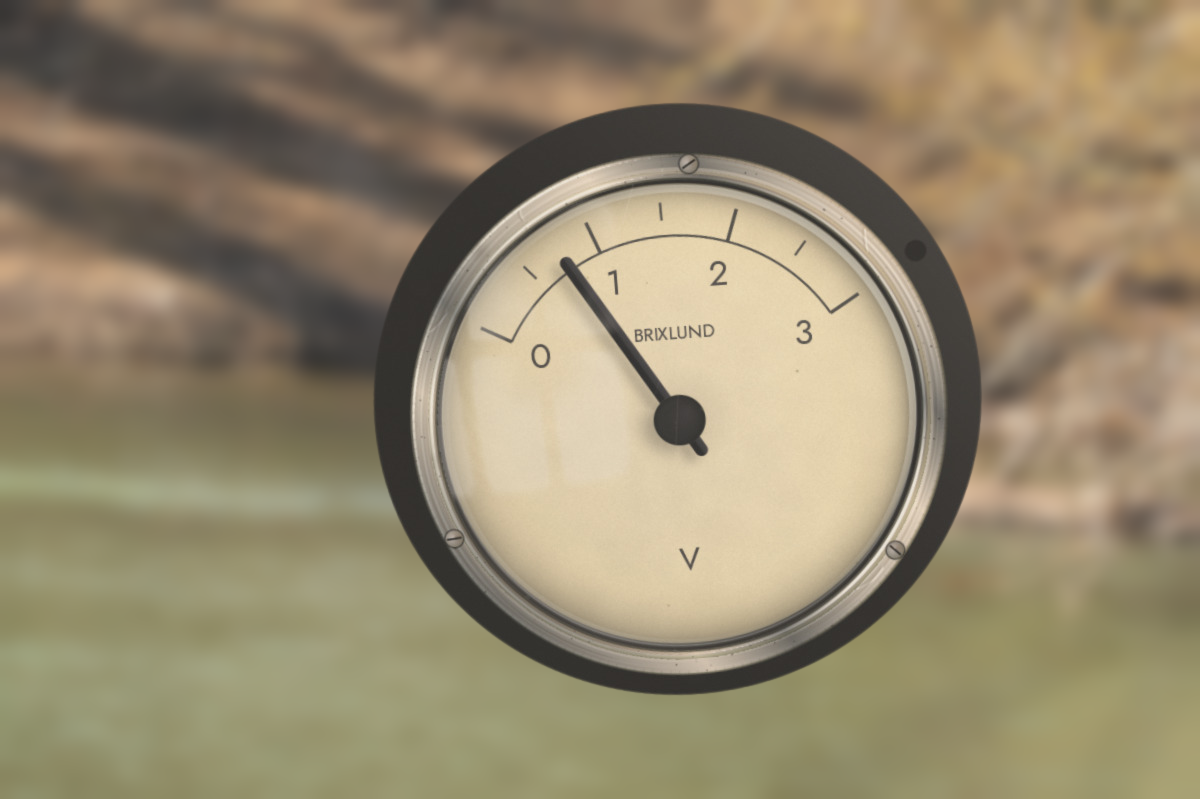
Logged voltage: 0.75; V
